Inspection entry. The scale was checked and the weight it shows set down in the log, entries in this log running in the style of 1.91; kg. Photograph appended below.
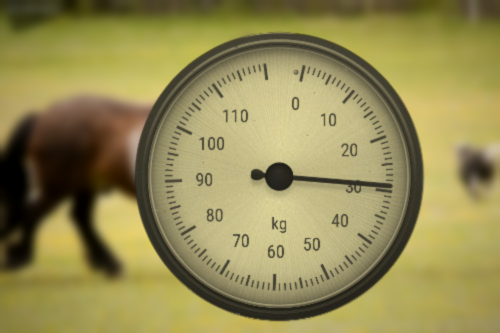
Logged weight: 29; kg
